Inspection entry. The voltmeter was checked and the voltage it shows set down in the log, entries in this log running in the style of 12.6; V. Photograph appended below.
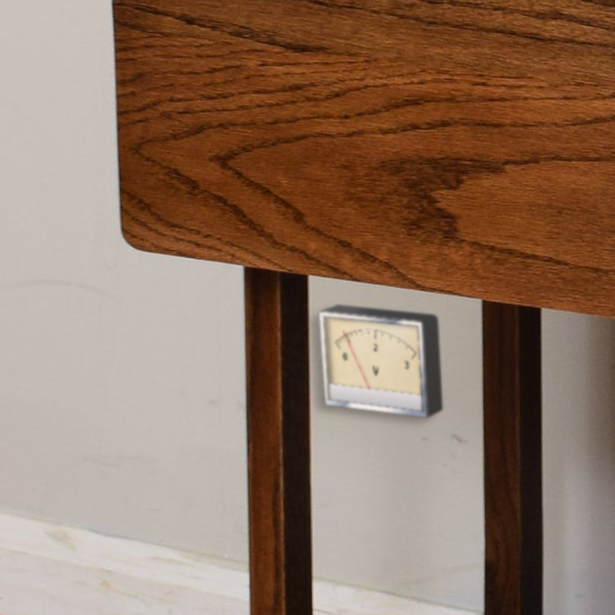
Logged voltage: 1; V
